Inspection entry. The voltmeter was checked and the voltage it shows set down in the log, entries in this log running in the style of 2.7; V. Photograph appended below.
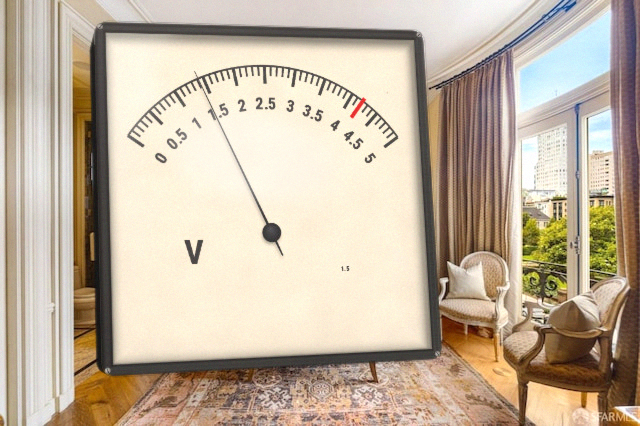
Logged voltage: 1.4; V
